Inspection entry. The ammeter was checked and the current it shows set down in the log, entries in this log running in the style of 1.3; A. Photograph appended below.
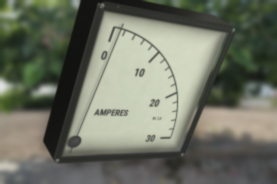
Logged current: 1; A
